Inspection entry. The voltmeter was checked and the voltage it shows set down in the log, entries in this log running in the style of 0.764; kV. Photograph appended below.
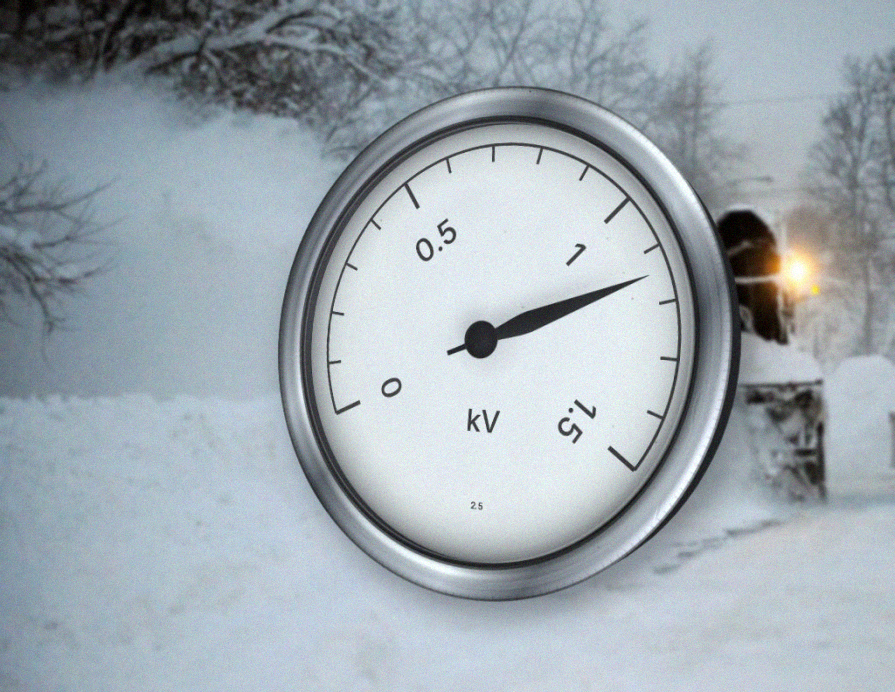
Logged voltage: 1.15; kV
